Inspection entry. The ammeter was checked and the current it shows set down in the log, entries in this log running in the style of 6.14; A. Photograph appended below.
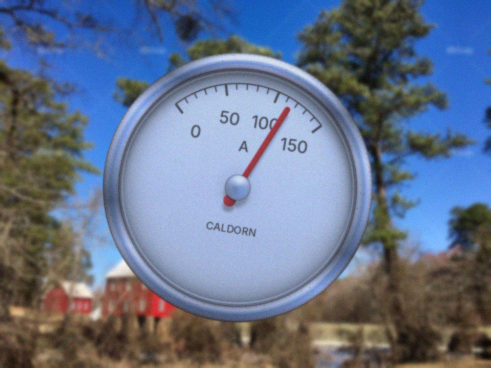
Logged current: 115; A
